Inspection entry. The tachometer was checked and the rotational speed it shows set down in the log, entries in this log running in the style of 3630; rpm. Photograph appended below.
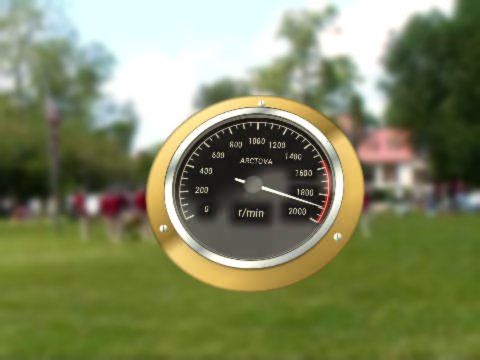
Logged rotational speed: 1900; rpm
